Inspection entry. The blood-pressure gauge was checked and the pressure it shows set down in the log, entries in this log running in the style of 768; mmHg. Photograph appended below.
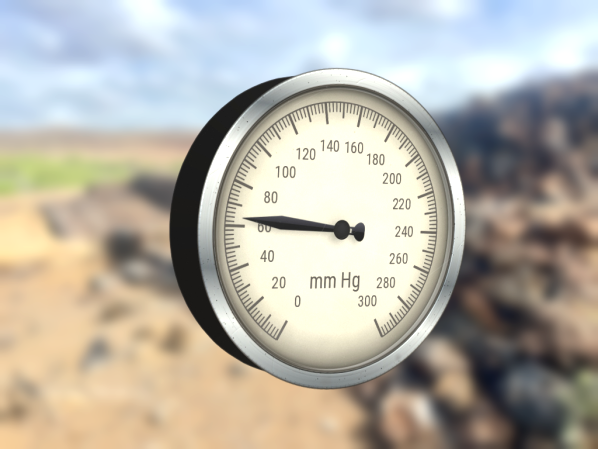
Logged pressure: 64; mmHg
